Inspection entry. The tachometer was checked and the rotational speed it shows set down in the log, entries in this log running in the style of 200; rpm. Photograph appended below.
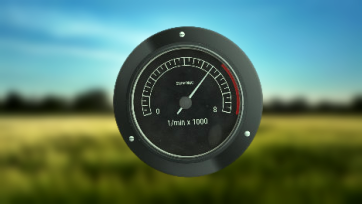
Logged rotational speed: 5500; rpm
